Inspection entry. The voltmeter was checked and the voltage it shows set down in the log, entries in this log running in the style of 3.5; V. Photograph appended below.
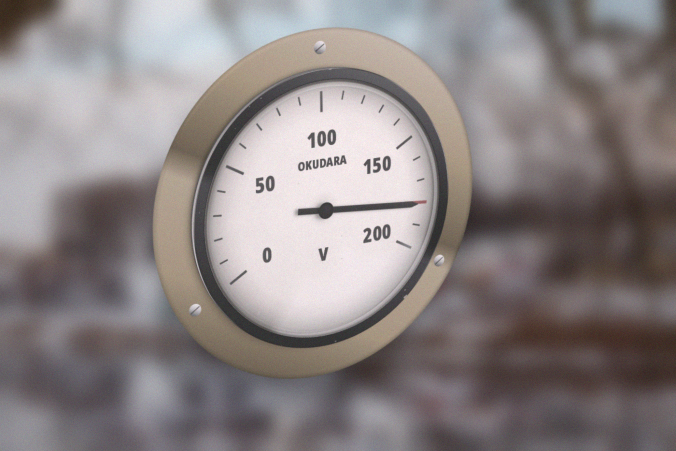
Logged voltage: 180; V
